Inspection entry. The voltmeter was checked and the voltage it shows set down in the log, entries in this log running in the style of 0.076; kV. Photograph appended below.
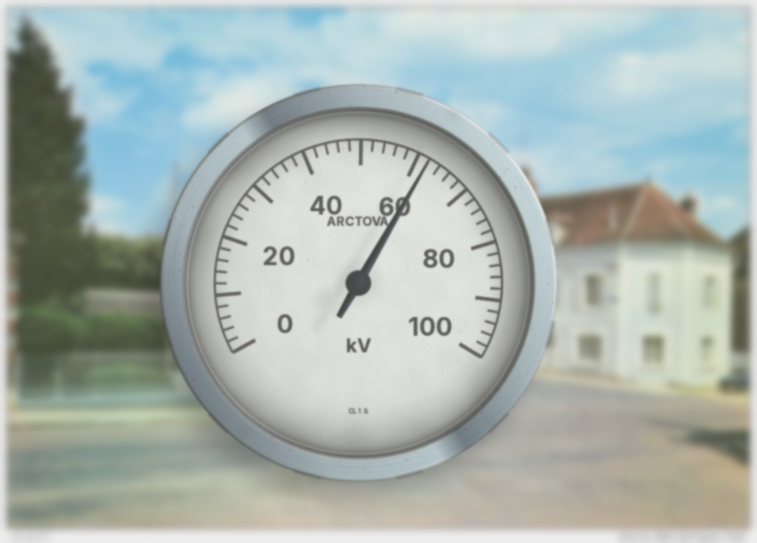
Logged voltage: 62; kV
